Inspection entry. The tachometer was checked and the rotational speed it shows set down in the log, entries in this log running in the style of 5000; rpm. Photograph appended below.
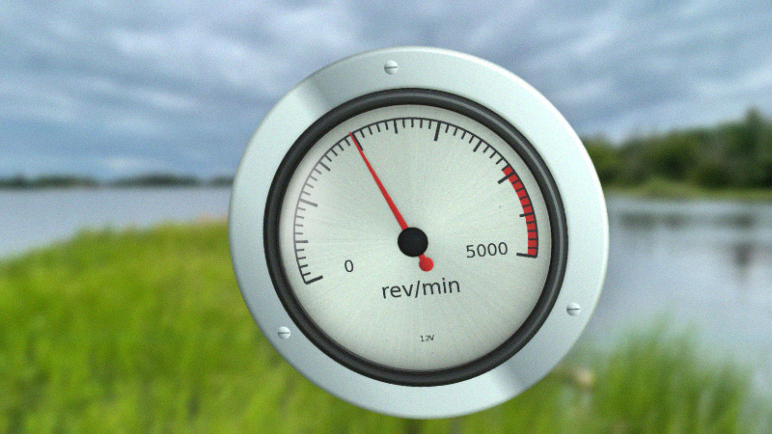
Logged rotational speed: 2000; rpm
